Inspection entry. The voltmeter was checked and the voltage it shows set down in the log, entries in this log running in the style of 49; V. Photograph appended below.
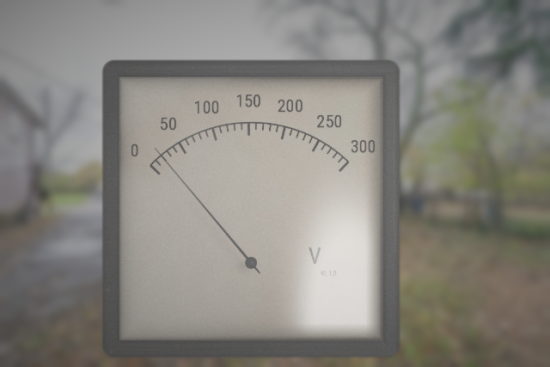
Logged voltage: 20; V
